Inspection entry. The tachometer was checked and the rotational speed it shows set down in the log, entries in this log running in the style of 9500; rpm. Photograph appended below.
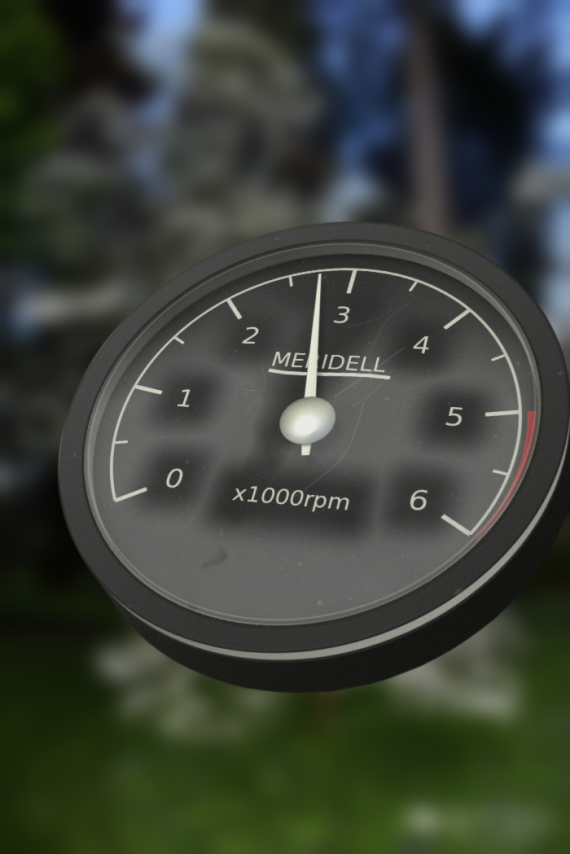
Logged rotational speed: 2750; rpm
